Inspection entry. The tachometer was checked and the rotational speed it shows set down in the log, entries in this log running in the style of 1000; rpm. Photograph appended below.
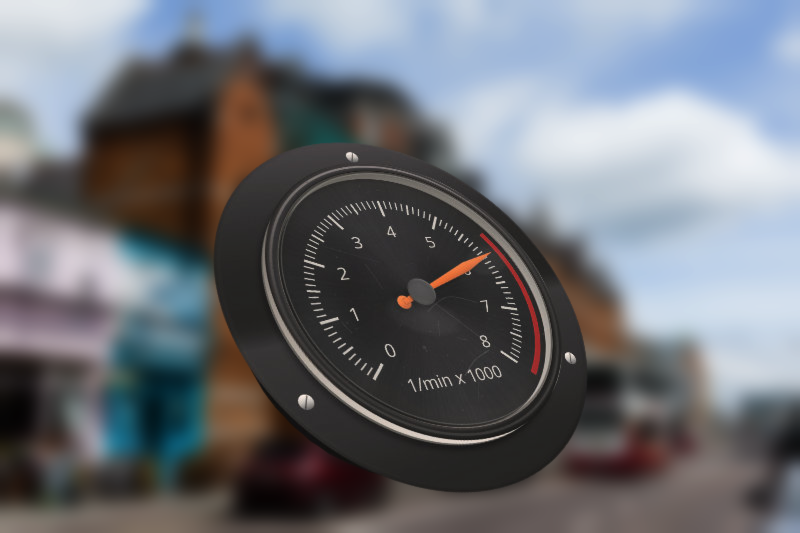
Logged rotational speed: 6000; rpm
